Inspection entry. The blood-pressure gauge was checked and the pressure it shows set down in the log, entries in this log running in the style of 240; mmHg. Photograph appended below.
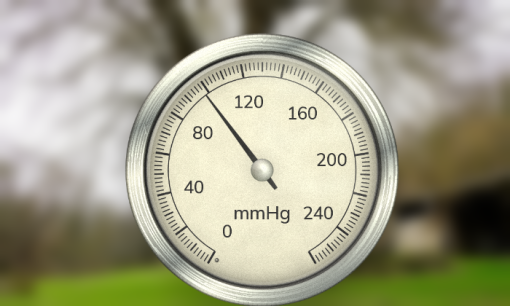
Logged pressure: 98; mmHg
